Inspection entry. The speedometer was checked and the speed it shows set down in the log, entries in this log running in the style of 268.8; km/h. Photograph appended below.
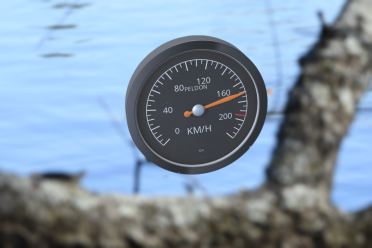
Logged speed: 170; km/h
